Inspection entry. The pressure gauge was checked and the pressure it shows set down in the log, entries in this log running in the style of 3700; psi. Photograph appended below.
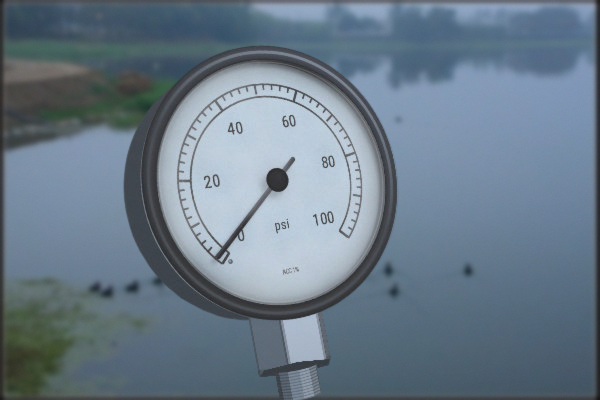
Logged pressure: 2; psi
